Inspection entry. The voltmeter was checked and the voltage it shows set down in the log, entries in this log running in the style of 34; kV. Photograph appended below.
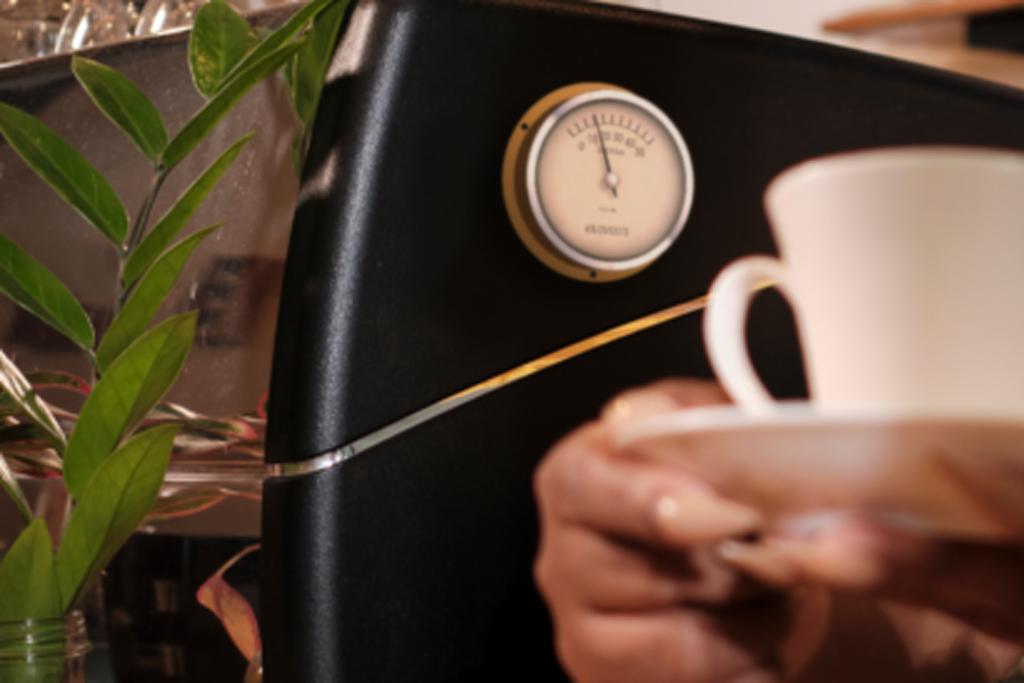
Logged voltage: 15; kV
